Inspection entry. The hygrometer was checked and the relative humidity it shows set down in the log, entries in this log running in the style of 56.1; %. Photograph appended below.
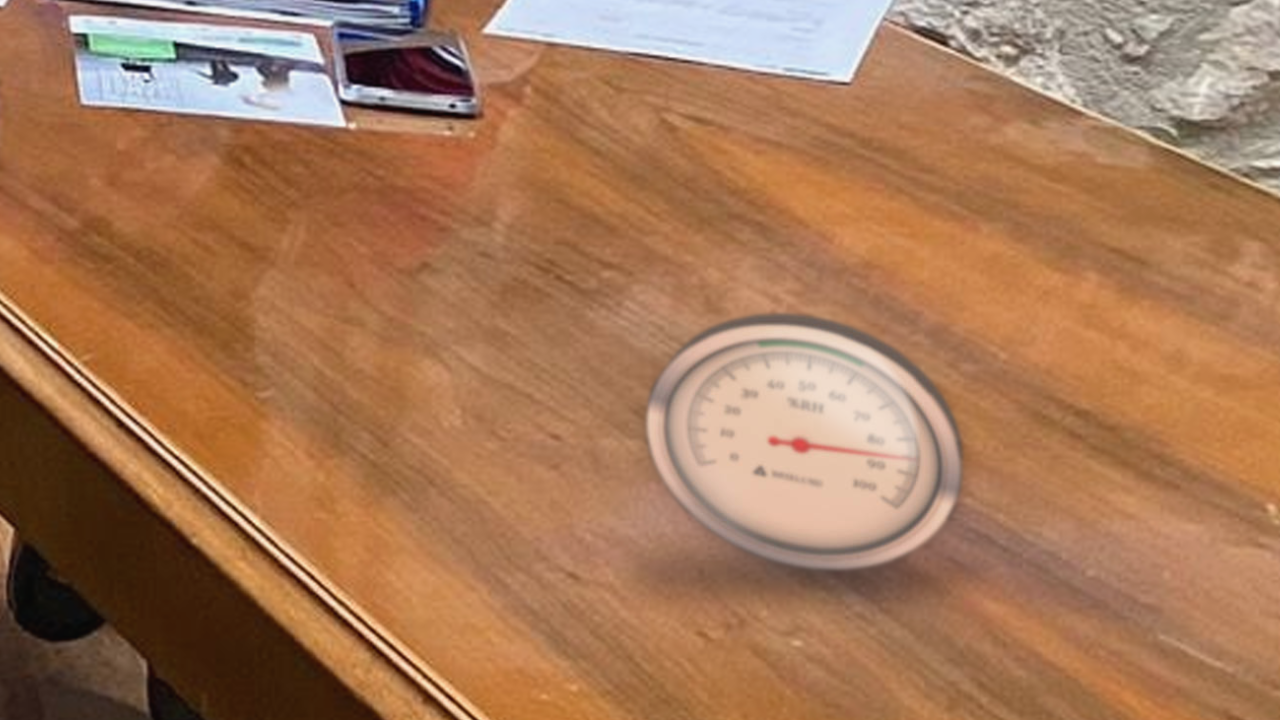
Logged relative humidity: 85; %
